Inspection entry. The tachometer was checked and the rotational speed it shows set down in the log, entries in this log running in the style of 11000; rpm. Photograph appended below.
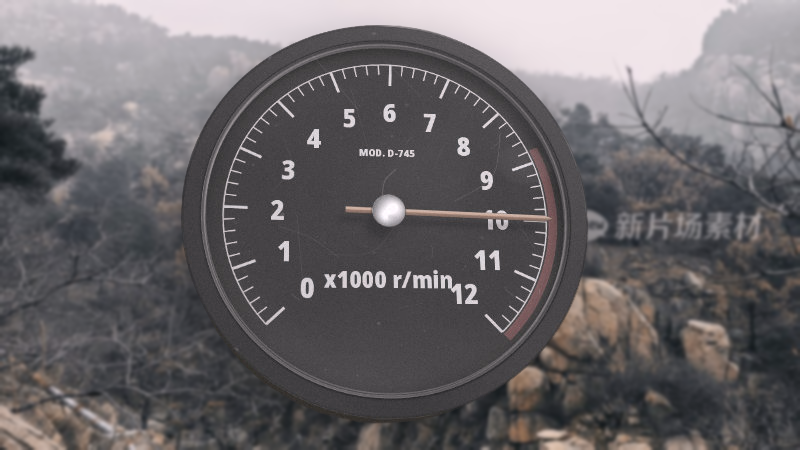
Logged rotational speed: 10000; rpm
